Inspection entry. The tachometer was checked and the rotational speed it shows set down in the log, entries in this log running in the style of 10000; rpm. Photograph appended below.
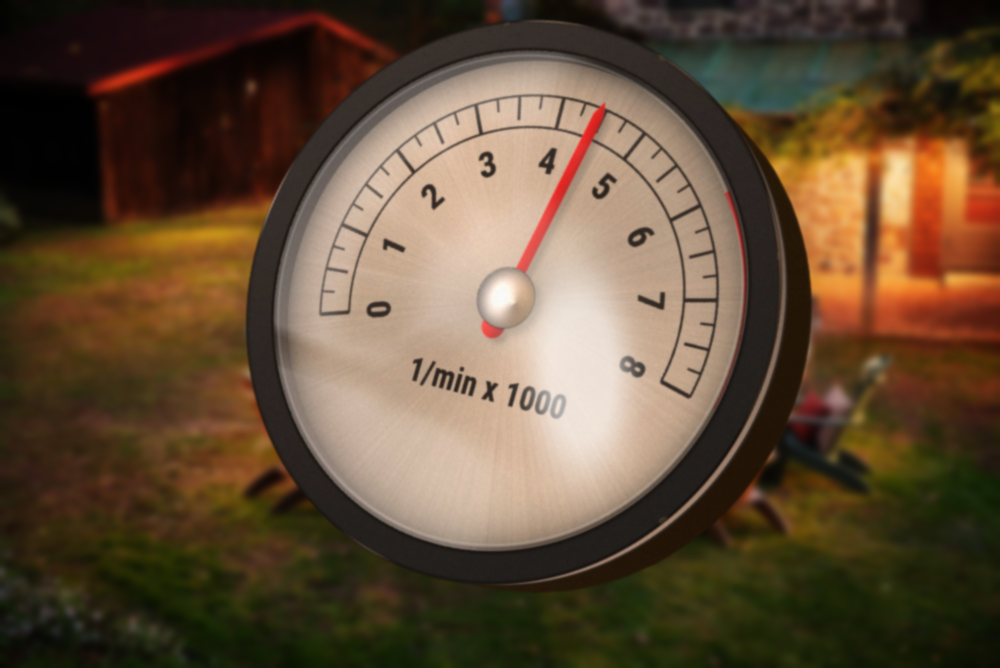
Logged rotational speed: 4500; rpm
